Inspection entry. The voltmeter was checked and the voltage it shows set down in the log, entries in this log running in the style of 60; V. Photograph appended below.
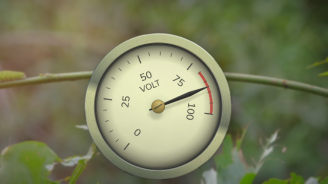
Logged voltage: 87.5; V
